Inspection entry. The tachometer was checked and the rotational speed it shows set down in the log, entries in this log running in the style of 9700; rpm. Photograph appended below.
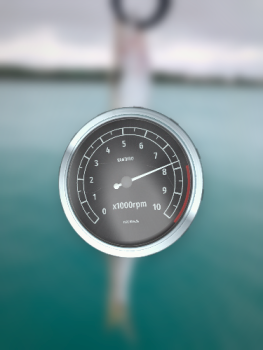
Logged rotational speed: 7750; rpm
